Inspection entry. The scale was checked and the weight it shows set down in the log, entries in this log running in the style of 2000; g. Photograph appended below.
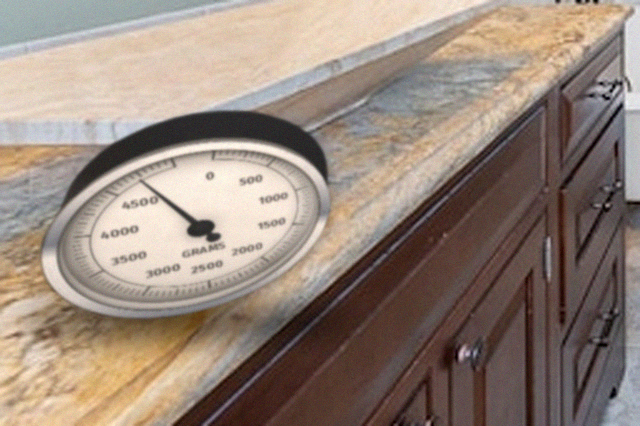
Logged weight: 4750; g
